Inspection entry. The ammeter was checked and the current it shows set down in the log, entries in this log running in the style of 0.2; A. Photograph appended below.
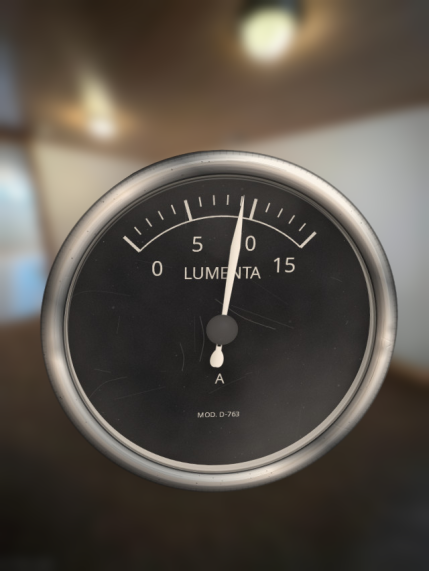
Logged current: 9; A
